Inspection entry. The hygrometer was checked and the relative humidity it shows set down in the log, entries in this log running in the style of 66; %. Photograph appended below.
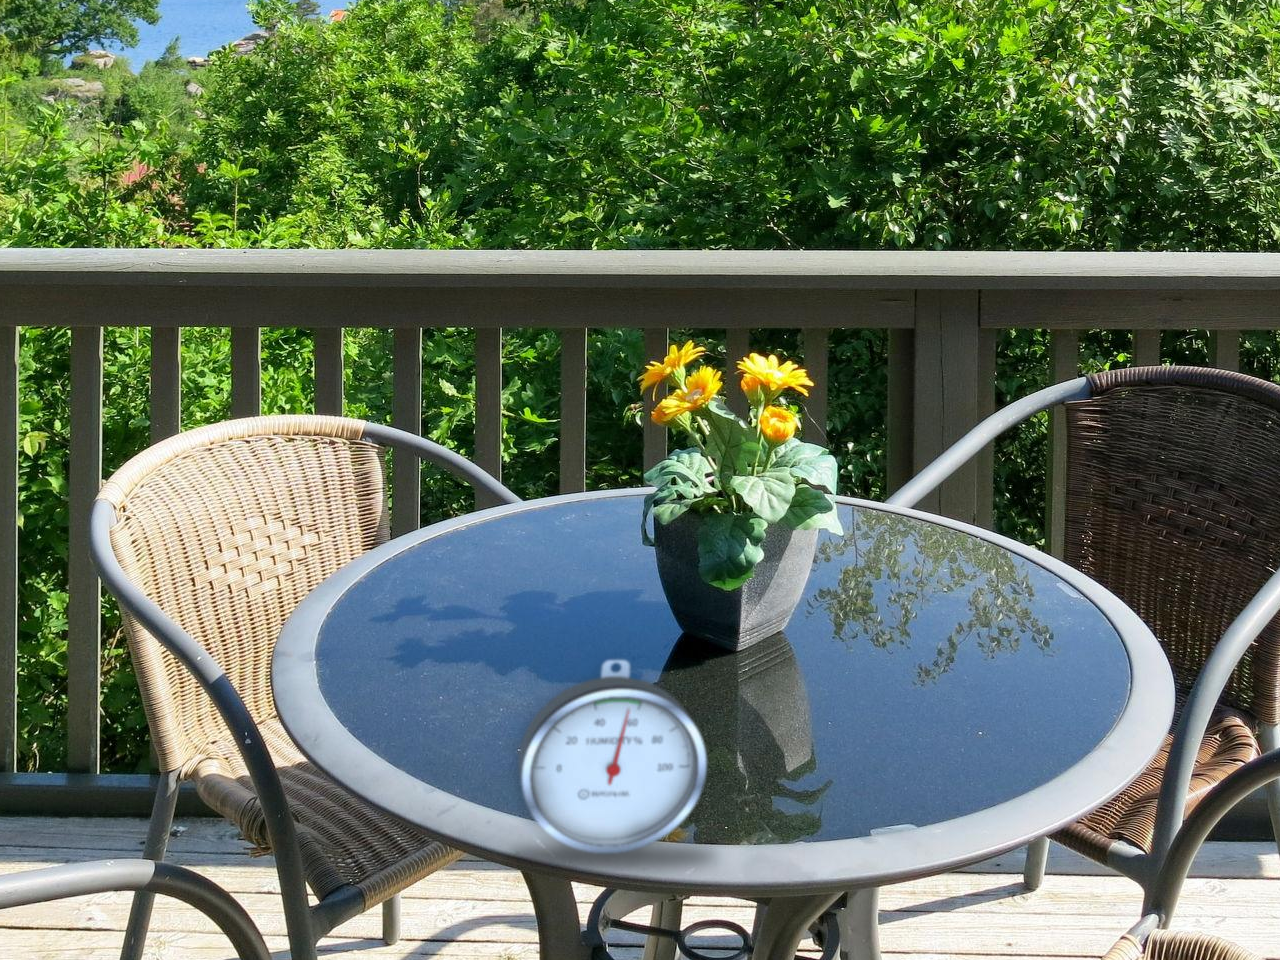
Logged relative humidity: 55; %
